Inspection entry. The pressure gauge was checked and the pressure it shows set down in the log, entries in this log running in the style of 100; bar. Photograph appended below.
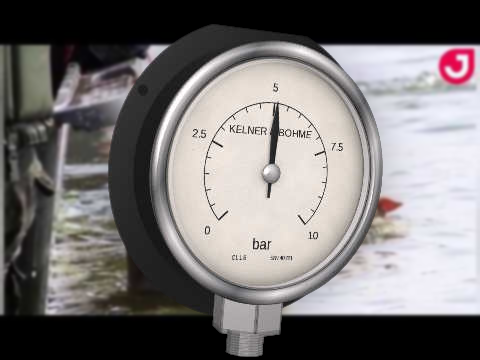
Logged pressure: 5; bar
